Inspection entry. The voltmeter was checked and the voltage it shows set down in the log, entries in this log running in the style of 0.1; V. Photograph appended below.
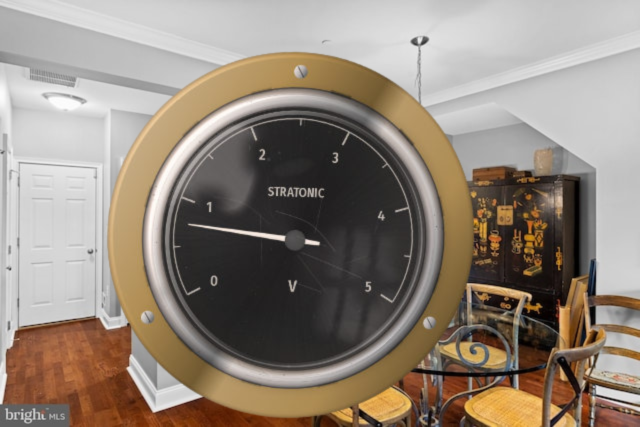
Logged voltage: 0.75; V
